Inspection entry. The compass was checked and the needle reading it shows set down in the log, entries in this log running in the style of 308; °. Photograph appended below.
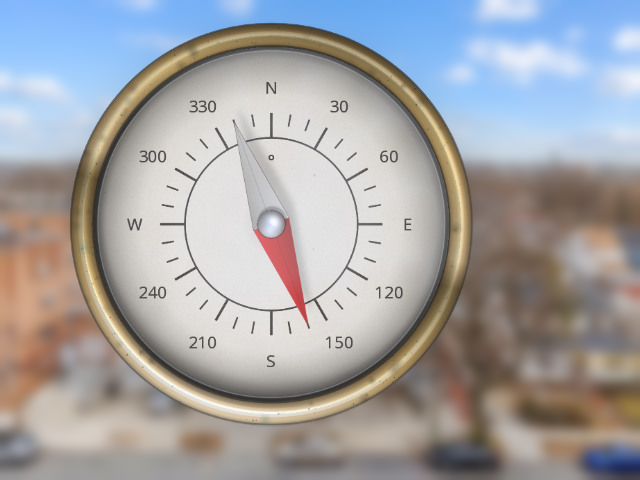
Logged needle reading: 160; °
